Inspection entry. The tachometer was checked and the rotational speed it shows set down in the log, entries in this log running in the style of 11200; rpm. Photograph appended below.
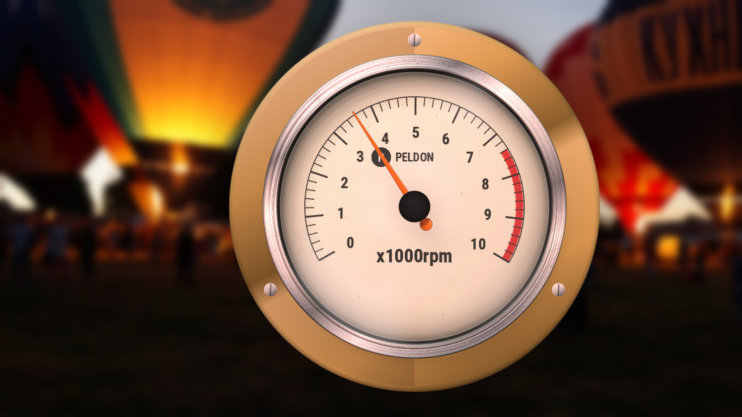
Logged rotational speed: 3600; rpm
